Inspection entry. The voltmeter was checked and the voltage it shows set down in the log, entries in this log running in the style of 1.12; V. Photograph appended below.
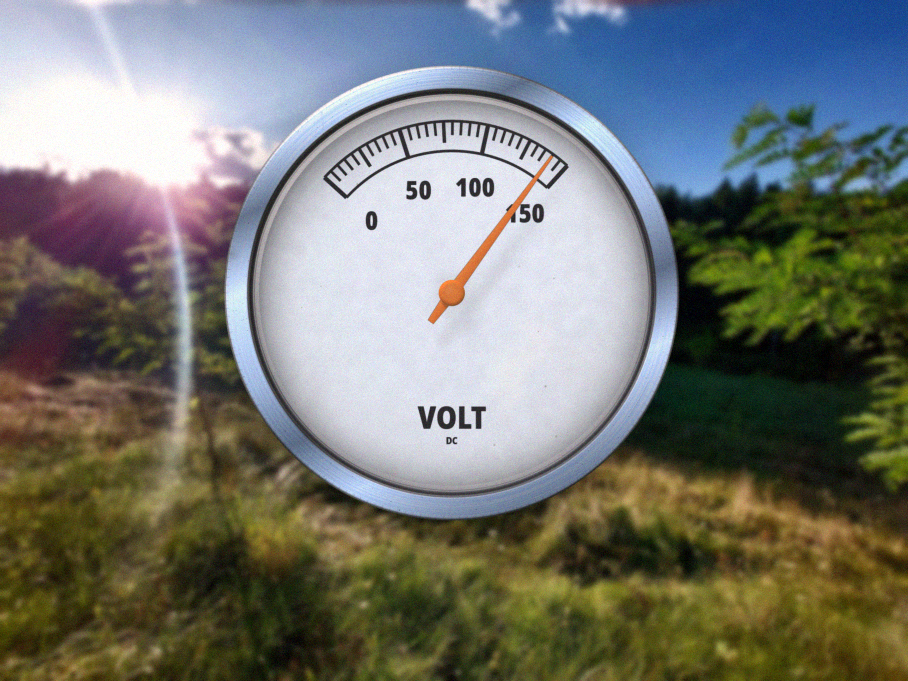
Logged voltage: 140; V
